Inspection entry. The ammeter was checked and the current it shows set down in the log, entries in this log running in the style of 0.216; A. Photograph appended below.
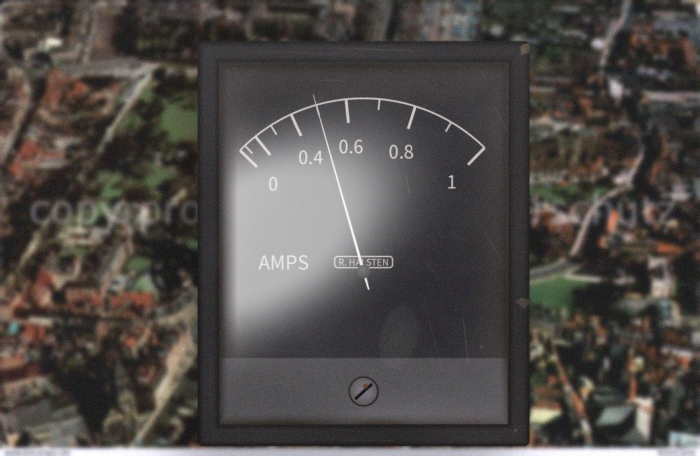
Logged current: 0.5; A
